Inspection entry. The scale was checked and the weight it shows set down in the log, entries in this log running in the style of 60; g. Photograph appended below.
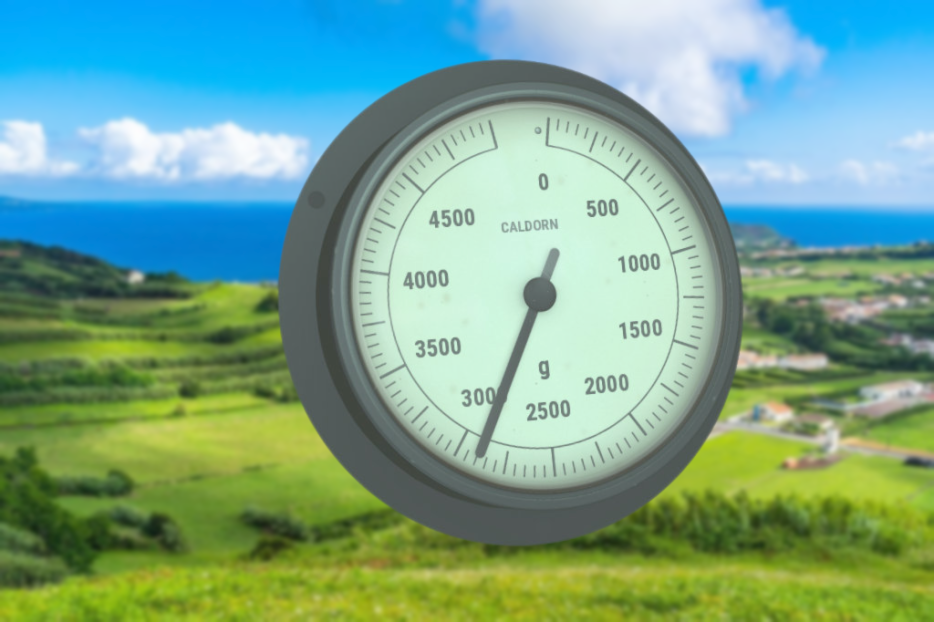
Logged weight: 2900; g
